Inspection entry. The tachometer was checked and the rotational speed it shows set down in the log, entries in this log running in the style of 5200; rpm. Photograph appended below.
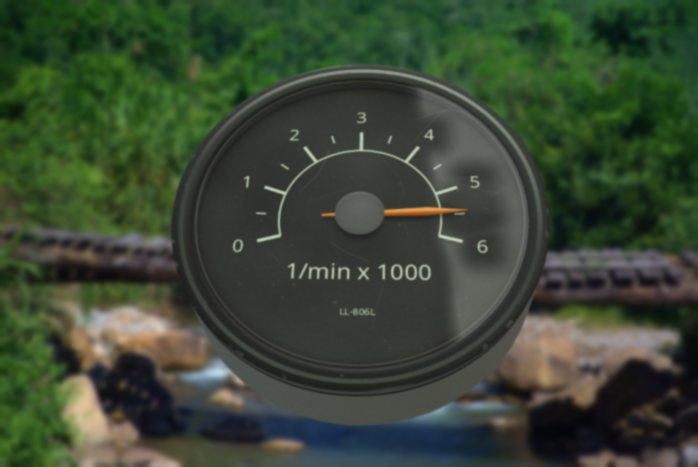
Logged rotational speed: 5500; rpm
